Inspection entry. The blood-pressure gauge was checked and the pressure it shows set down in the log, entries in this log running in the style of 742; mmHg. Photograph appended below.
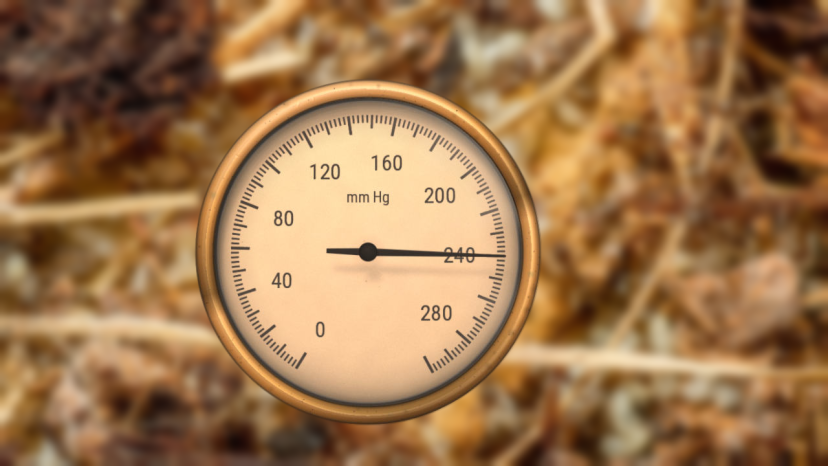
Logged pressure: 240; mmHg
